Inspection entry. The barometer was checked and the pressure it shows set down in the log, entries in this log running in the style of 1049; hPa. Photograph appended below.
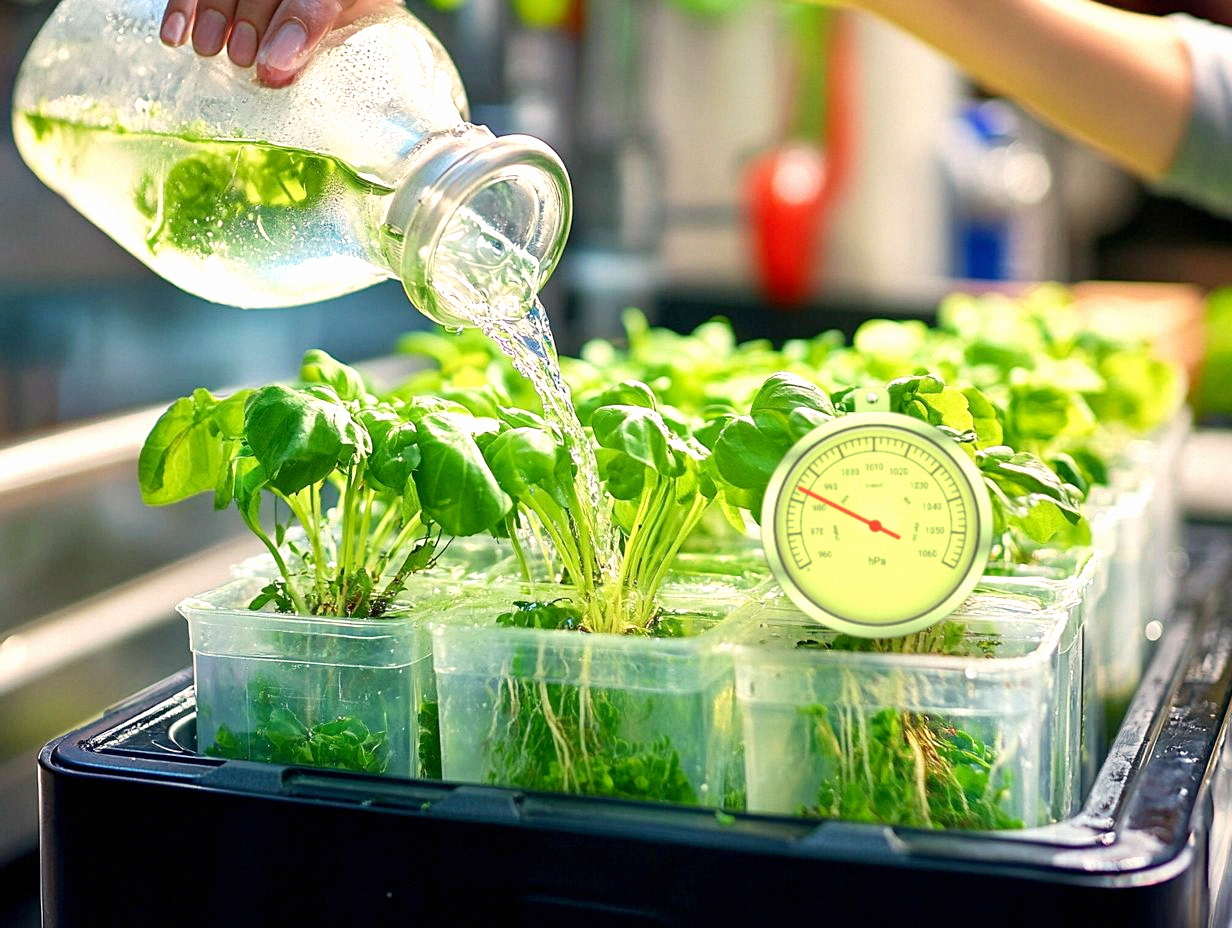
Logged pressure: 984; hPa
